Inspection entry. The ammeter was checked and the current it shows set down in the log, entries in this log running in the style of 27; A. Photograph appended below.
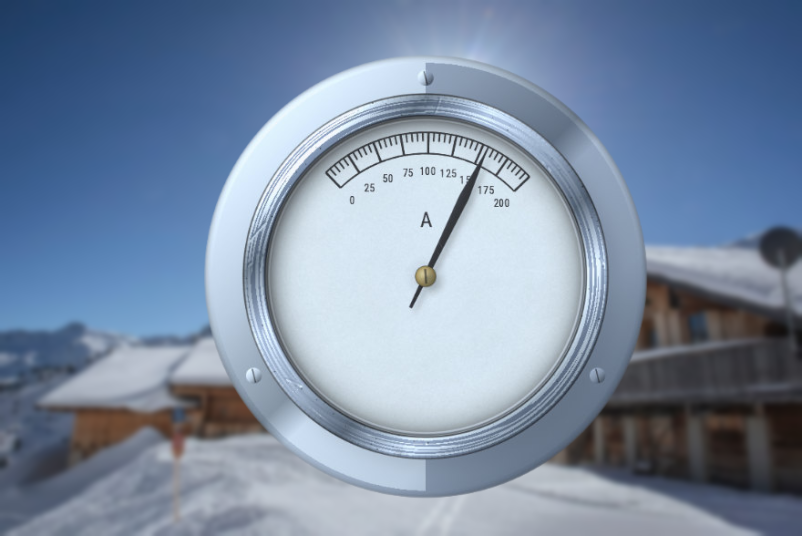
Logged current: 155; A
